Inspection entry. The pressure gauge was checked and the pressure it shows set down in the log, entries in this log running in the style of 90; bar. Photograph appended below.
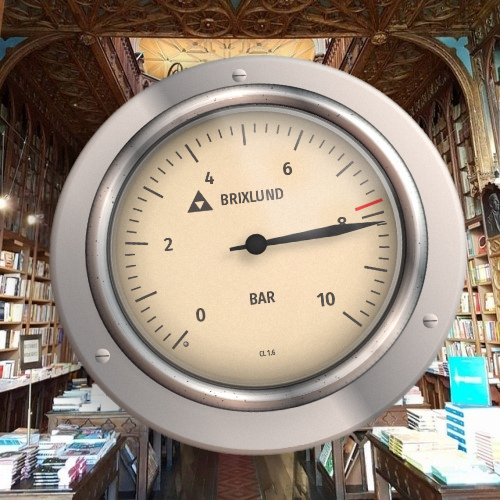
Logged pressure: 8.2; bar
